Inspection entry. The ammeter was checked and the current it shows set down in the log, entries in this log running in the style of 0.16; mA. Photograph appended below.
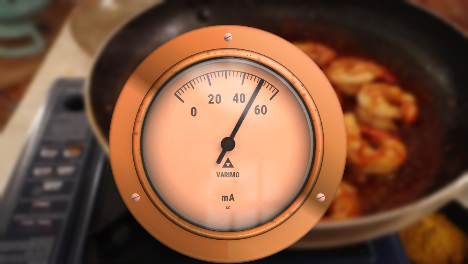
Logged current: 50; mA
